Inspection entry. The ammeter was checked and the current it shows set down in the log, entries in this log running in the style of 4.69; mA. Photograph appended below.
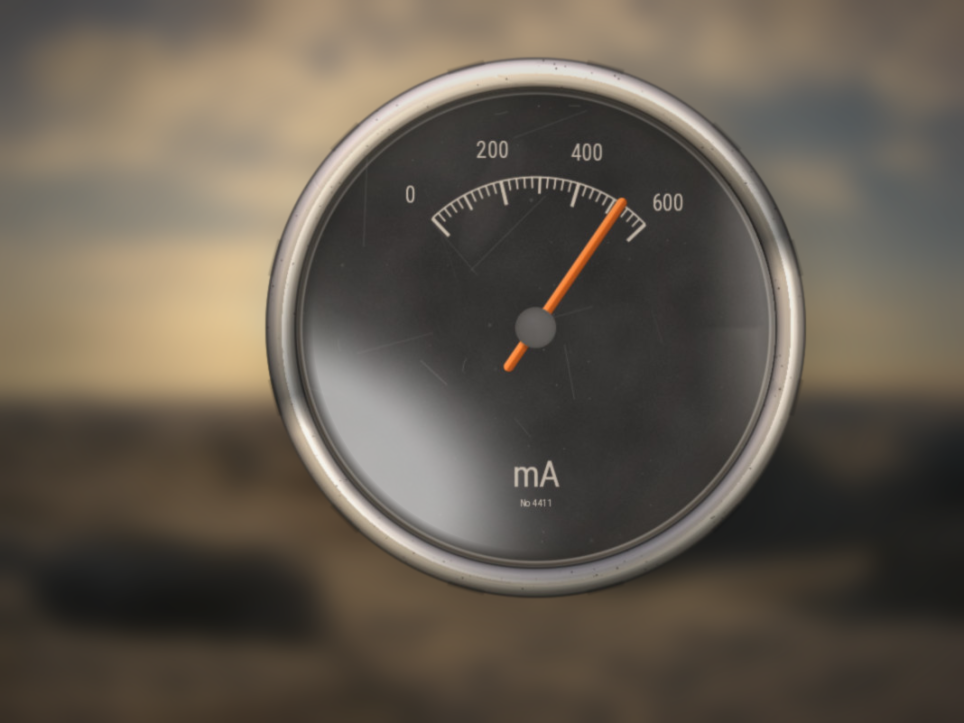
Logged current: 520; mA
